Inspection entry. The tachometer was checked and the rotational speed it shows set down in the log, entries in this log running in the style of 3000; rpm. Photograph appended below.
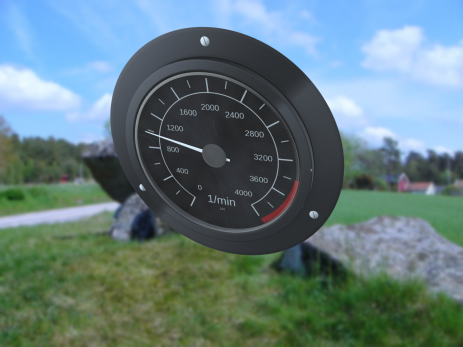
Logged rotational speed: 1000; rpm
